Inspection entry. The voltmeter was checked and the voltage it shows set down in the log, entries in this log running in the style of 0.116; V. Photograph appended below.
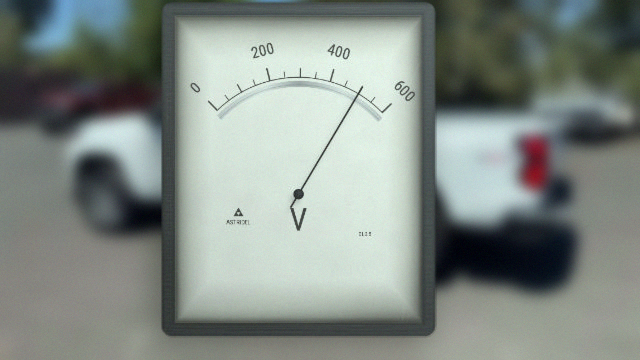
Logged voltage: 500; V
